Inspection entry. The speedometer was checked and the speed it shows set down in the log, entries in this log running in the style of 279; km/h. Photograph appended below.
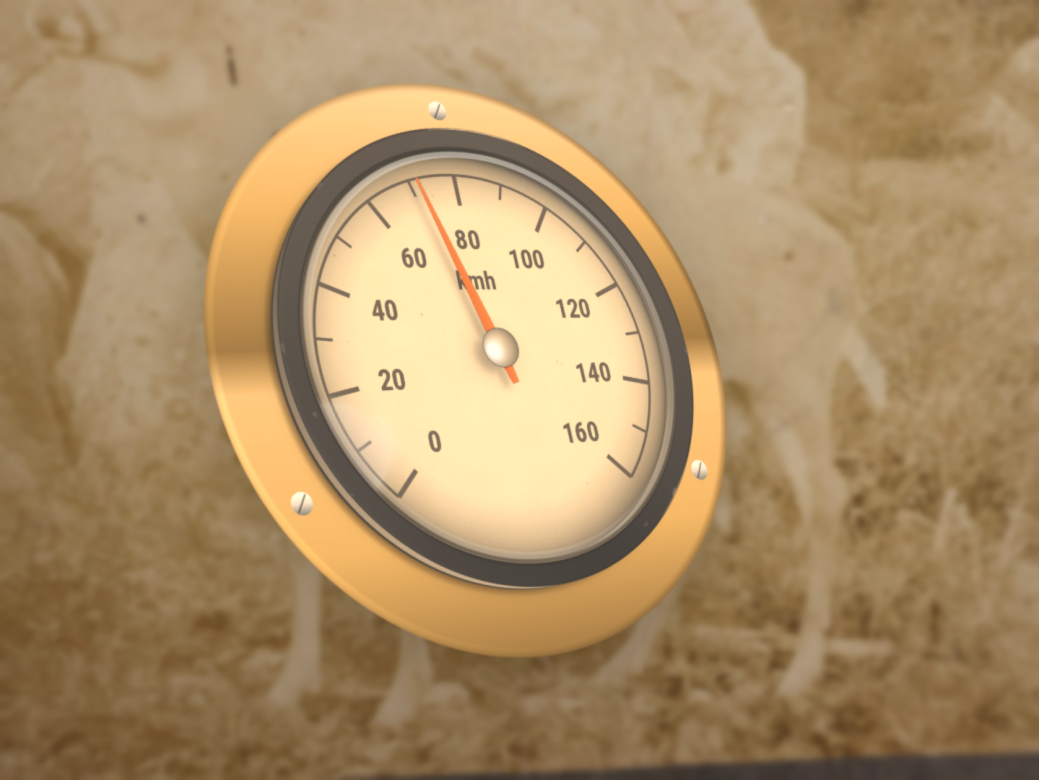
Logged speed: 70; km/h
